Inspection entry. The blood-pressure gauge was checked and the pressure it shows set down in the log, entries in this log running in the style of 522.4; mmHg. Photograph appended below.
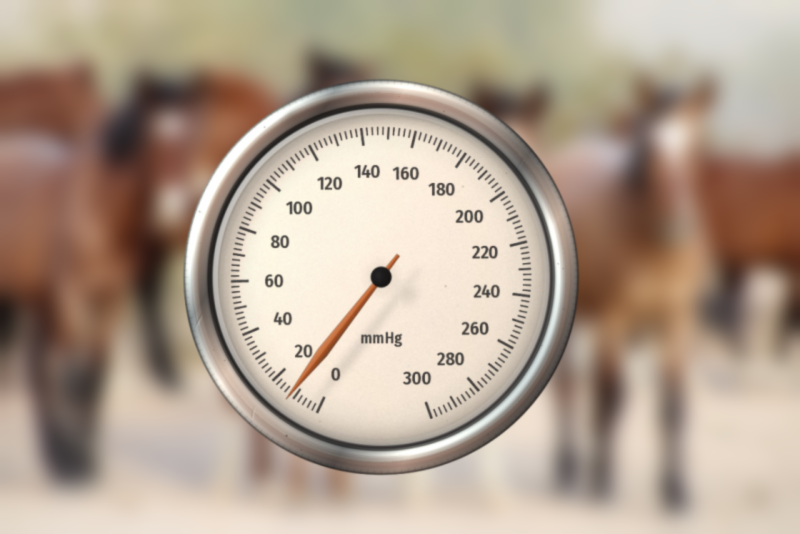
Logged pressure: 12; mmHg
